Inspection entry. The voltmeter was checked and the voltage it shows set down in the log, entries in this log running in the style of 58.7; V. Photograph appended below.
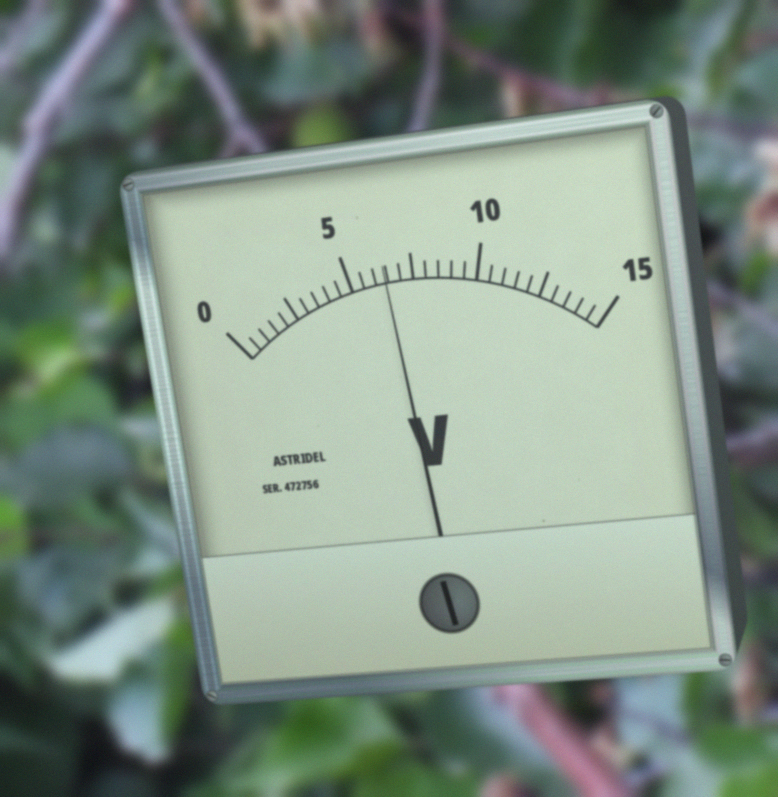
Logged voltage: 6.5; V
